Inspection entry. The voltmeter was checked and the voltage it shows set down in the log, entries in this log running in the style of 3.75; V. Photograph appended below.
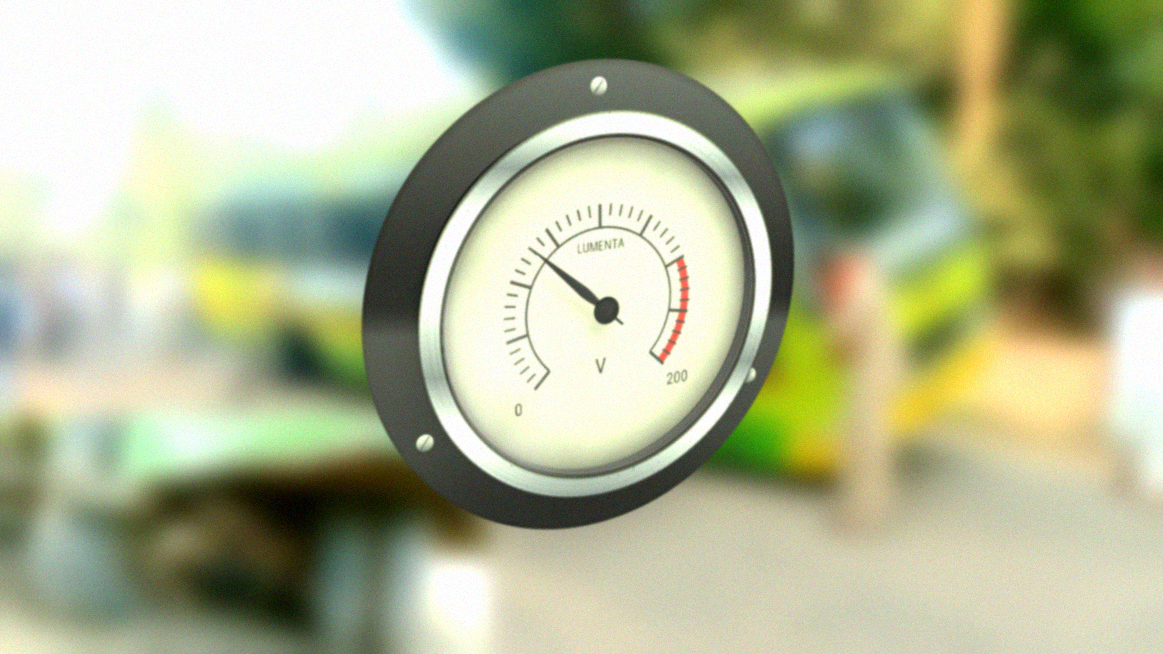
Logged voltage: 65; V
